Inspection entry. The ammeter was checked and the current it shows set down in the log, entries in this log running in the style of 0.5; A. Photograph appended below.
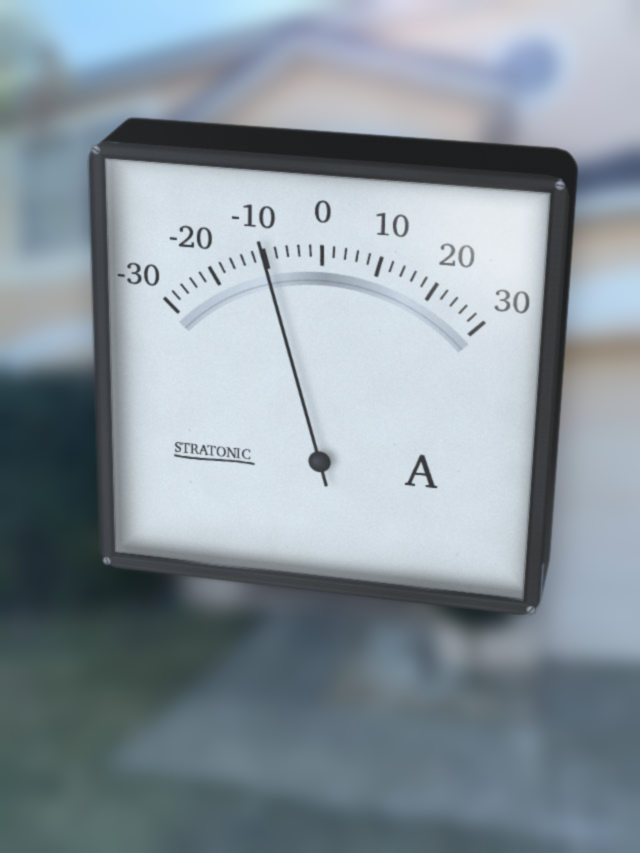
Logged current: -10; A
